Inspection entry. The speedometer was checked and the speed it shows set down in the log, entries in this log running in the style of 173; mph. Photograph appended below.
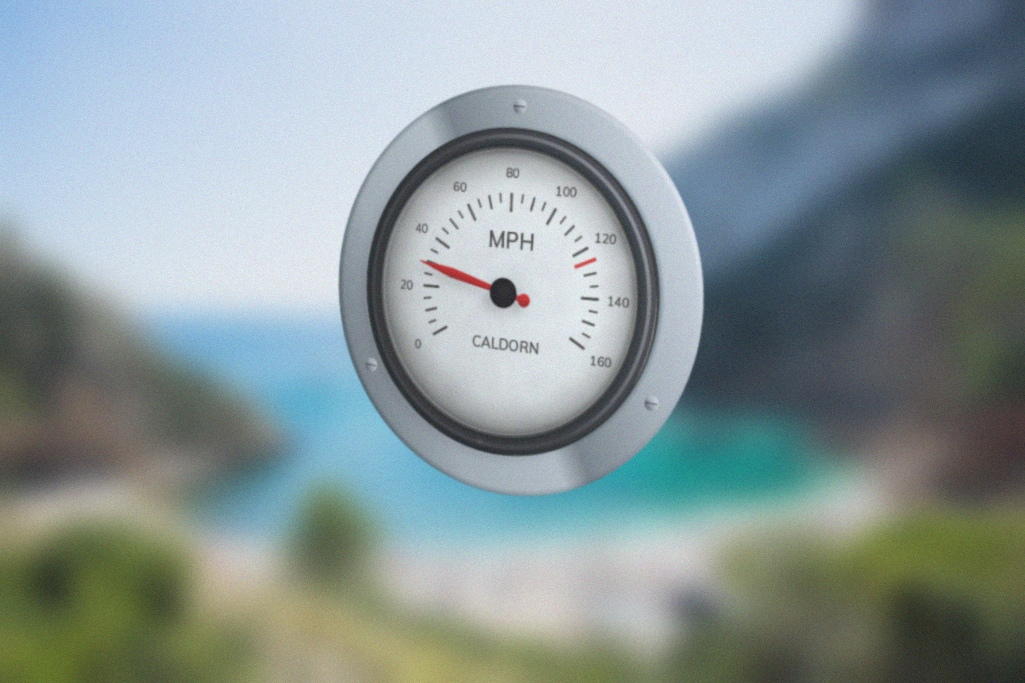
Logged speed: 30; mph
